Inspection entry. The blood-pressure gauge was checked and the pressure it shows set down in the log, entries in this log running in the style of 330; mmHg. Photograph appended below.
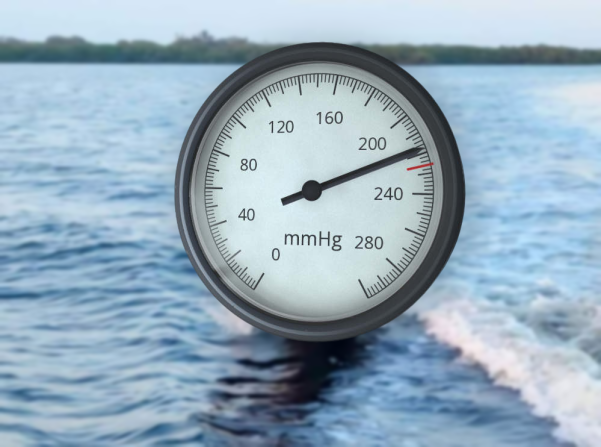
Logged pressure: 218; mmHg
